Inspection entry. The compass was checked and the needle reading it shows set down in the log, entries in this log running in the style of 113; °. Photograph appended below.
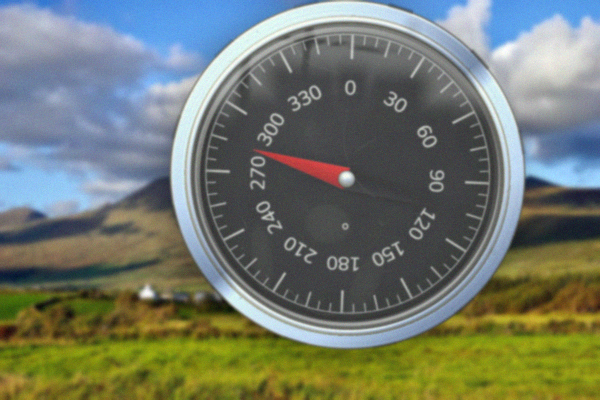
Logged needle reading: 285; °
